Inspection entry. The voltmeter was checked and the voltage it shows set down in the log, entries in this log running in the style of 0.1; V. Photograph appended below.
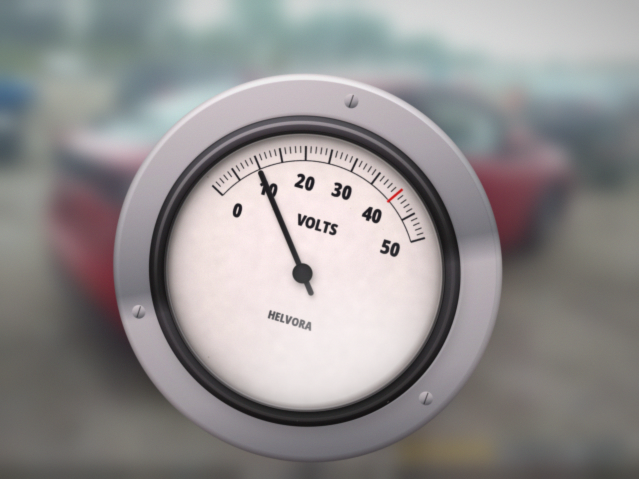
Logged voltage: 10; V
